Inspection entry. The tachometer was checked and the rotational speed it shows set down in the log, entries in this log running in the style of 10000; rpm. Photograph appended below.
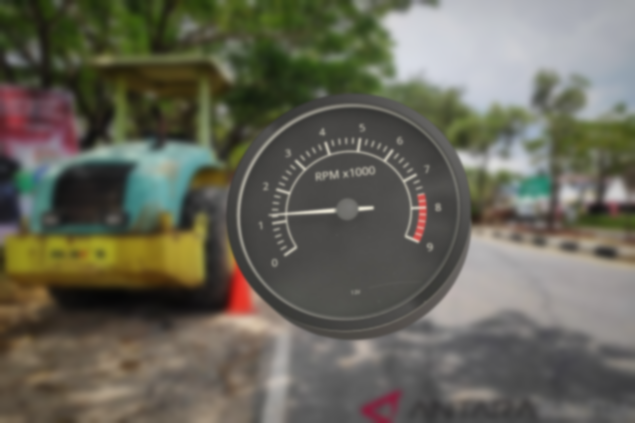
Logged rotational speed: 1200; rpm
